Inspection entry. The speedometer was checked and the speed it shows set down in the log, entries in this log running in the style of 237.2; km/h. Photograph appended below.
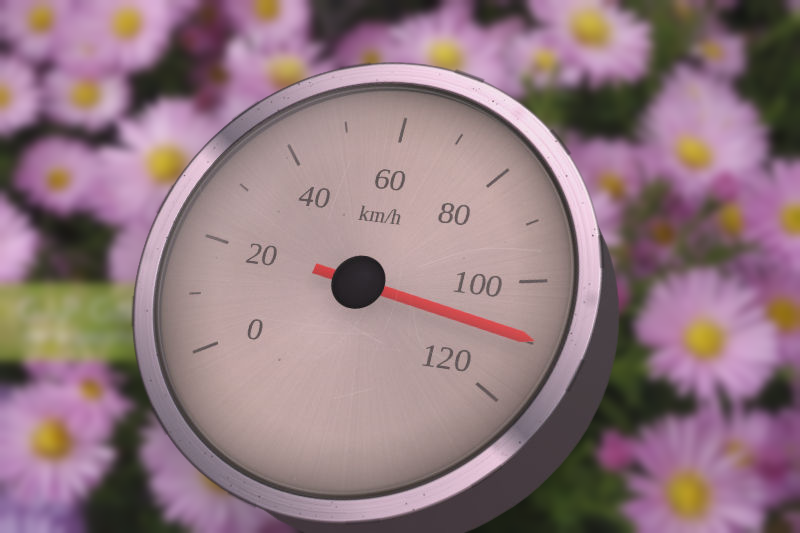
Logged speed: 110; km/h
